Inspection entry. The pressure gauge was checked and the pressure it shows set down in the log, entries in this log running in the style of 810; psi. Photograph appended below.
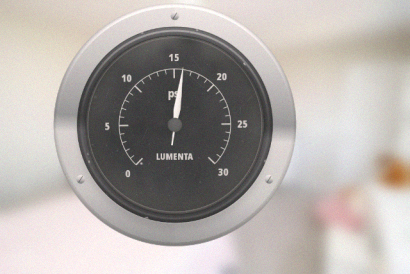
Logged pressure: 16; psi
